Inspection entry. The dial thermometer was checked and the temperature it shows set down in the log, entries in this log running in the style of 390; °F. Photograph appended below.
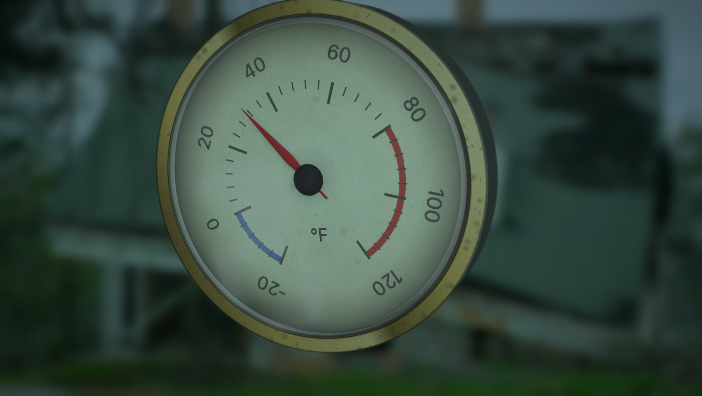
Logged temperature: 32; °F
